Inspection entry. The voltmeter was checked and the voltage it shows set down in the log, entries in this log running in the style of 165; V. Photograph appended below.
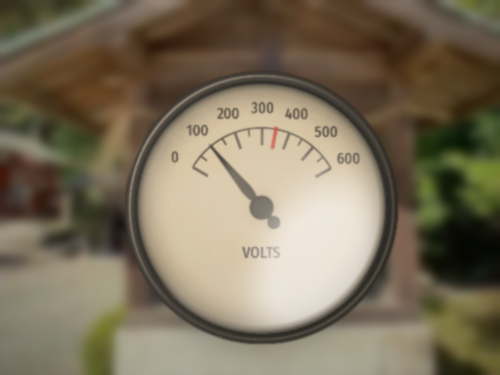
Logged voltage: 100; V
